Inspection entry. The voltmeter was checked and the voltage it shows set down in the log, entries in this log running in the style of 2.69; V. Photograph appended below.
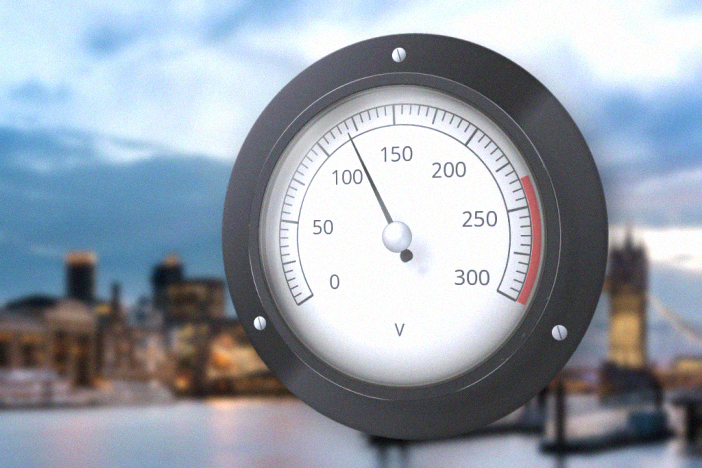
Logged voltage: 120; V
